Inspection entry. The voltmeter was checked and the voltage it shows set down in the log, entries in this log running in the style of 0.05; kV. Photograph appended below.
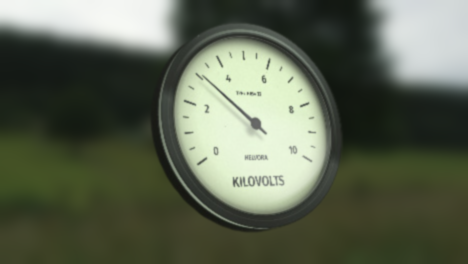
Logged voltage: 3; kV
